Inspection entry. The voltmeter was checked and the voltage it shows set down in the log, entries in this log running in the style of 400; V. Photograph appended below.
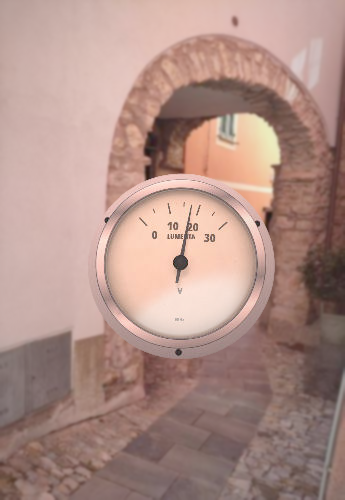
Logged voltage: 17.5; V
